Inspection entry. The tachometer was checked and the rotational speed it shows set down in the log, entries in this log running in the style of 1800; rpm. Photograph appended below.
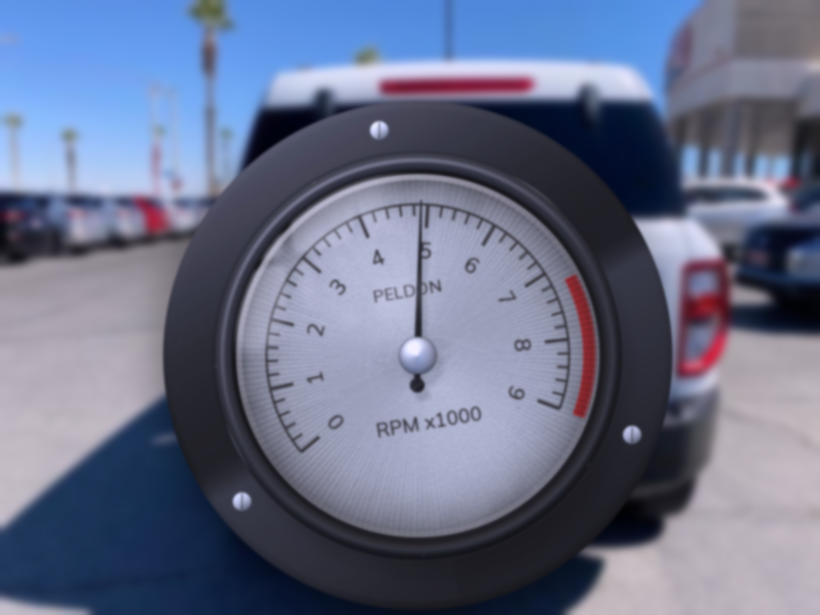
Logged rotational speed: 4900; rpm
